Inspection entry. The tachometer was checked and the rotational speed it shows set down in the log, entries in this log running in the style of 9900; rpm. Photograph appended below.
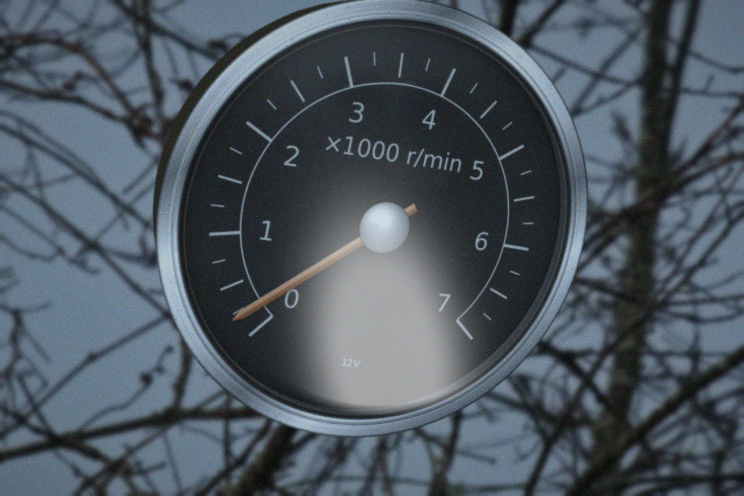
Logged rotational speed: 250; rpm
